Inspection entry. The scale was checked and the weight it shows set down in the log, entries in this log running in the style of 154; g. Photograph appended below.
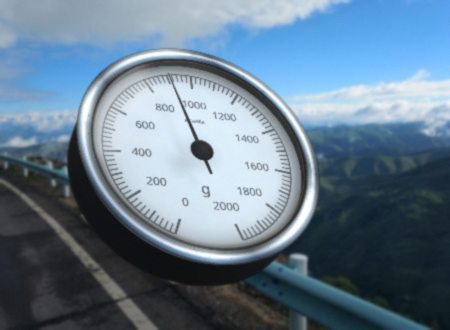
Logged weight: 900; g
